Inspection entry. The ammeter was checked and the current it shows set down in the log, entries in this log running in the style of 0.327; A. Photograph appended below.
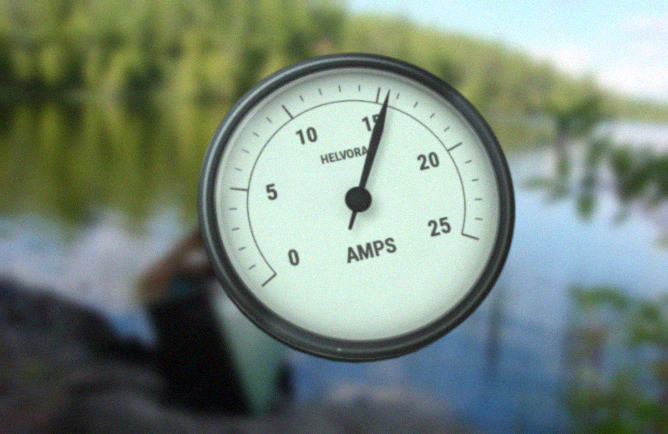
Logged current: 15.5; A
